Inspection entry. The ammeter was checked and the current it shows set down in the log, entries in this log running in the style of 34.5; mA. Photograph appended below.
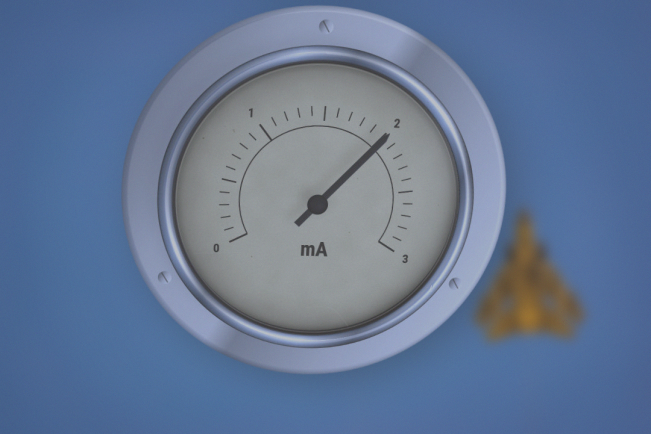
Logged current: 2; mA
